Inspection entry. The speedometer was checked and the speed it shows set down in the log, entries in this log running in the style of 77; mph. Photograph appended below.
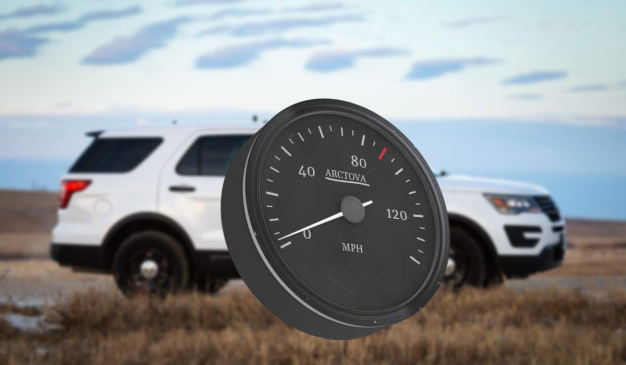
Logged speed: 2.5; mph
